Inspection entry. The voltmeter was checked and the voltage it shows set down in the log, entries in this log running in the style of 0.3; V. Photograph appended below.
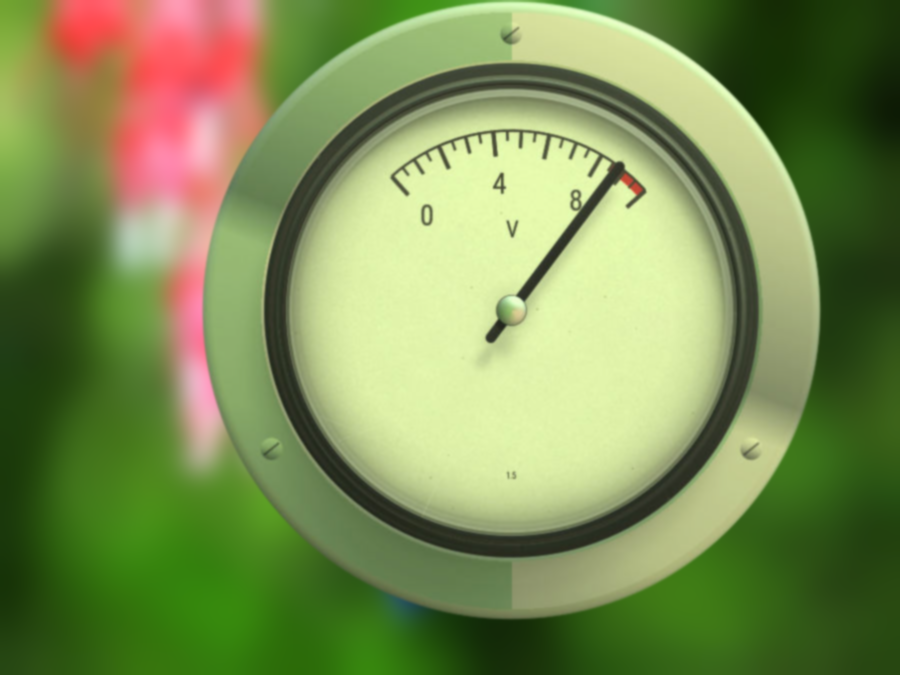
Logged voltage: 8.75; V
